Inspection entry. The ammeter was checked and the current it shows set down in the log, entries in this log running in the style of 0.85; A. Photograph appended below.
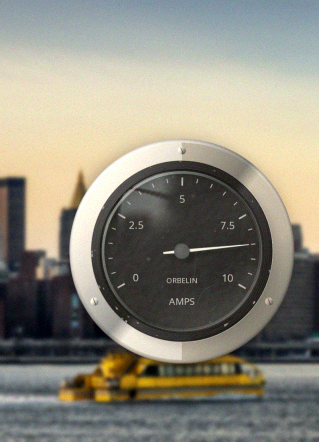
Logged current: 8.5; A
